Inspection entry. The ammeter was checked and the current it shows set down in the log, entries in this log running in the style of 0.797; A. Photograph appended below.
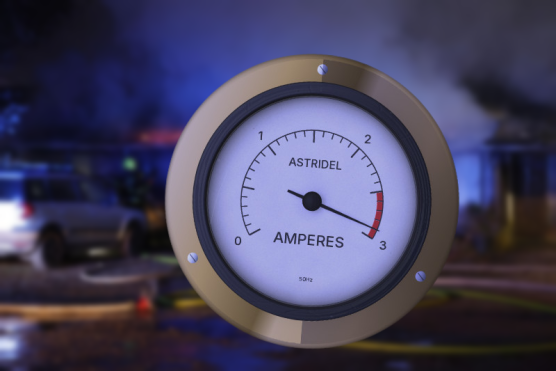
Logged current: 2.9; A
